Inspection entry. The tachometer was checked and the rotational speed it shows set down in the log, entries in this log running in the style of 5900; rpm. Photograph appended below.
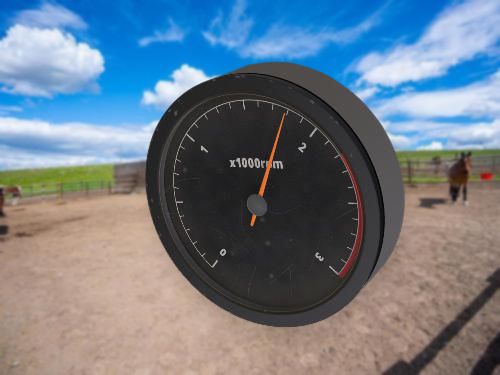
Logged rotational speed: 1800; rpm
